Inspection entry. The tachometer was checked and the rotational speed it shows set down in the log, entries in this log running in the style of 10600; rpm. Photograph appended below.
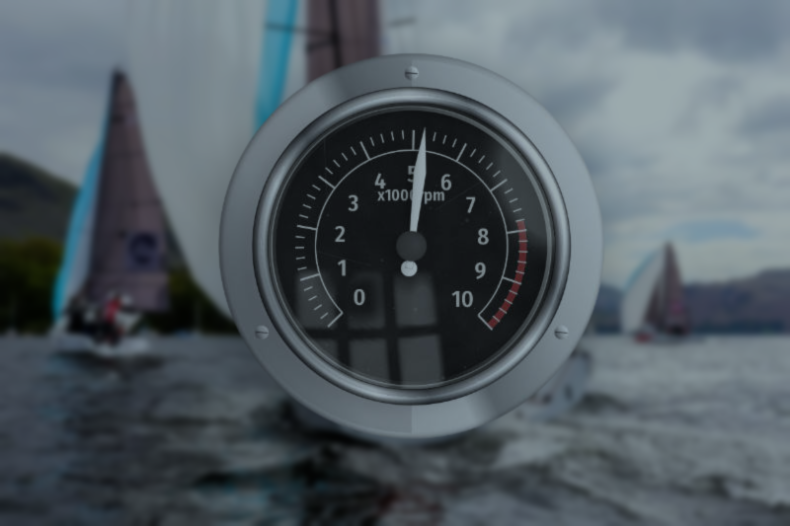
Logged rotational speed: 5200; rpm
